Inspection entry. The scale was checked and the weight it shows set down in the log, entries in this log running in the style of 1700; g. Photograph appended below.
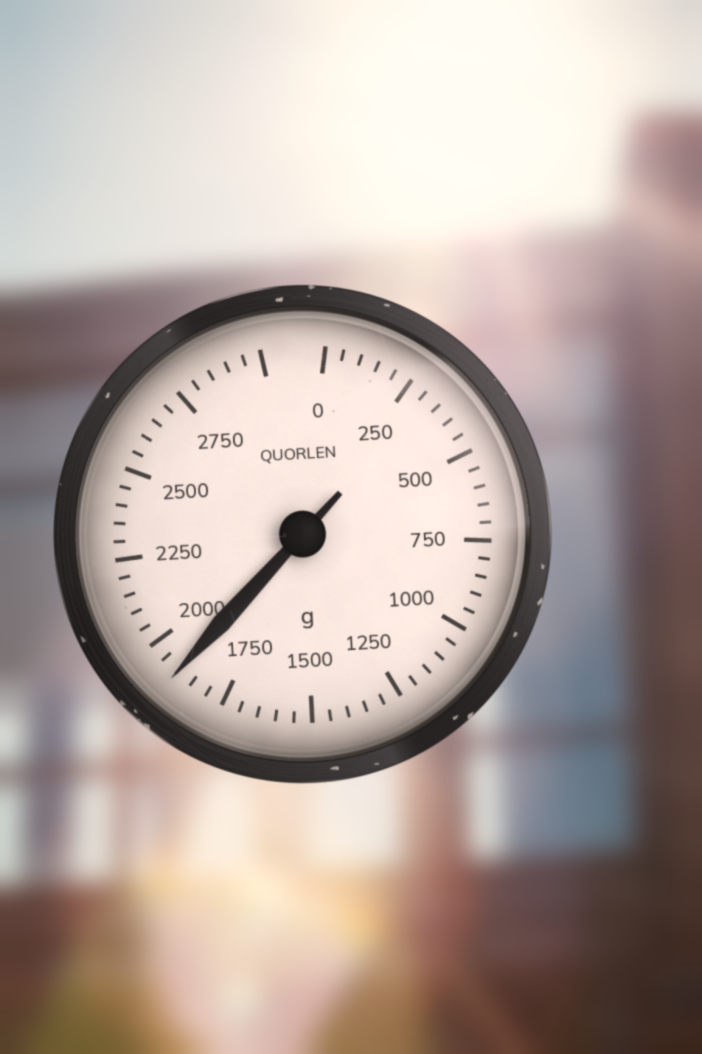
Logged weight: 1900; g
